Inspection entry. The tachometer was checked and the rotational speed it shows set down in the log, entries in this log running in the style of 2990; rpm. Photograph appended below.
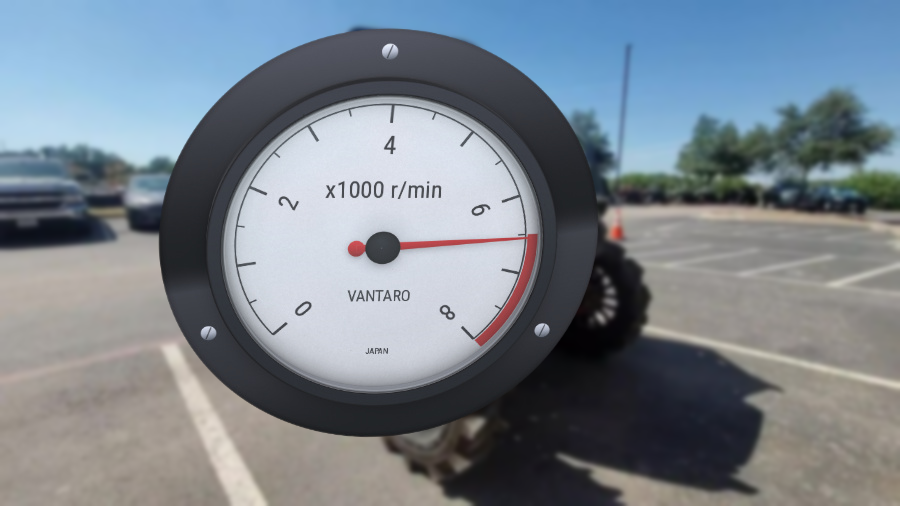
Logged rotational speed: 6500; rpm
